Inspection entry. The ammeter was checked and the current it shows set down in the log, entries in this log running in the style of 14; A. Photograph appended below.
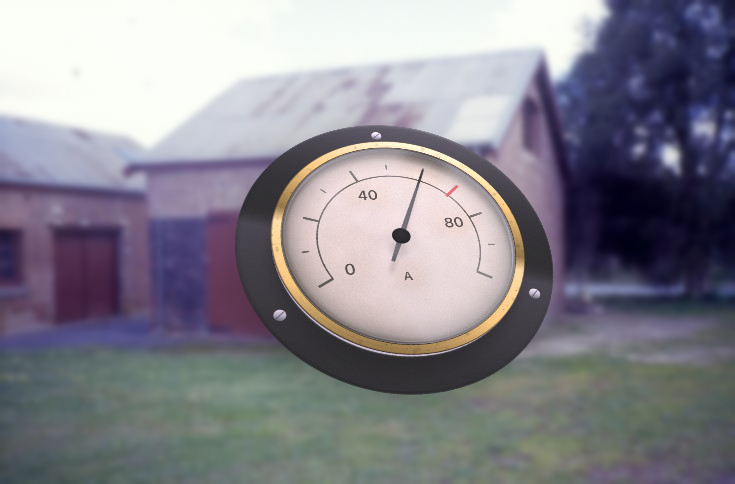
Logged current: 60; A
